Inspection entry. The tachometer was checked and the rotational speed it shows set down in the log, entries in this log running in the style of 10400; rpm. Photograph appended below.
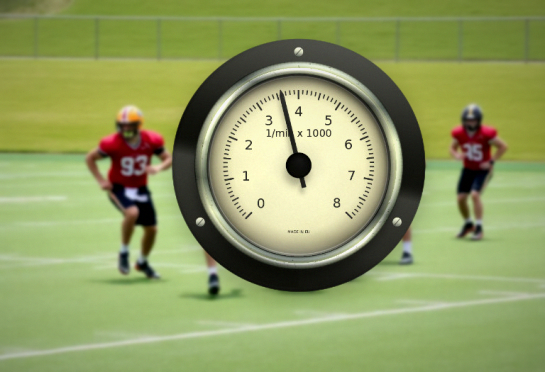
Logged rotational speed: 3600; rpm
